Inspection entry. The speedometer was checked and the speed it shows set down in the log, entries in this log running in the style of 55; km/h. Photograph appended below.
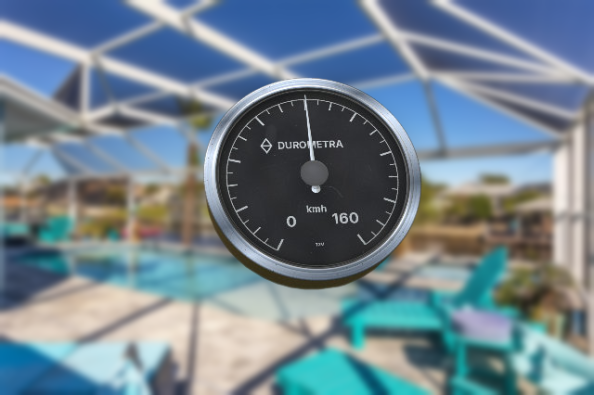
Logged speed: 80; km/h
